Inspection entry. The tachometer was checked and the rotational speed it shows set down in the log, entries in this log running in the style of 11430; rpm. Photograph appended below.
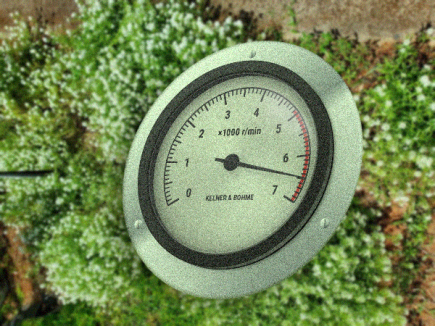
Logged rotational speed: 6500; rpm
